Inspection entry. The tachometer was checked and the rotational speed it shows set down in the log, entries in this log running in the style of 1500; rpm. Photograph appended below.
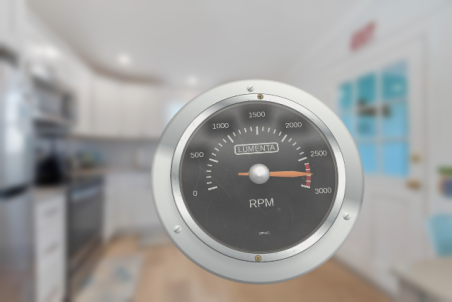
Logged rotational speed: 2800; rpm
